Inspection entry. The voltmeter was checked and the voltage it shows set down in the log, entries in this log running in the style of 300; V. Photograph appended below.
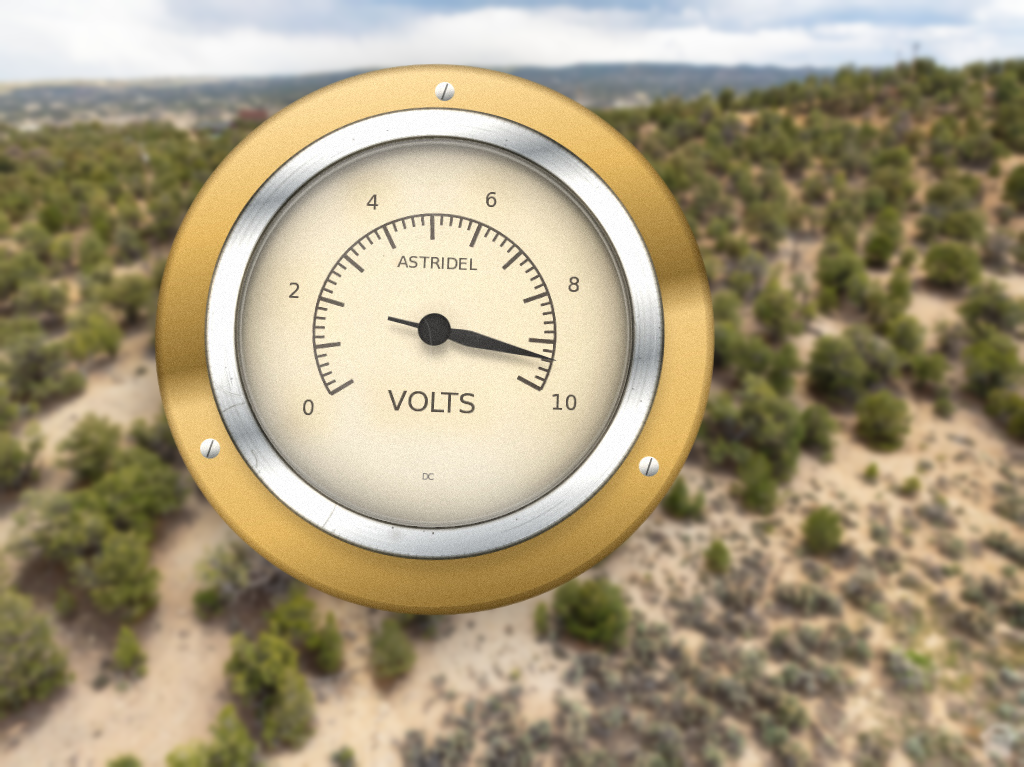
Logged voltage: 9.4; V
